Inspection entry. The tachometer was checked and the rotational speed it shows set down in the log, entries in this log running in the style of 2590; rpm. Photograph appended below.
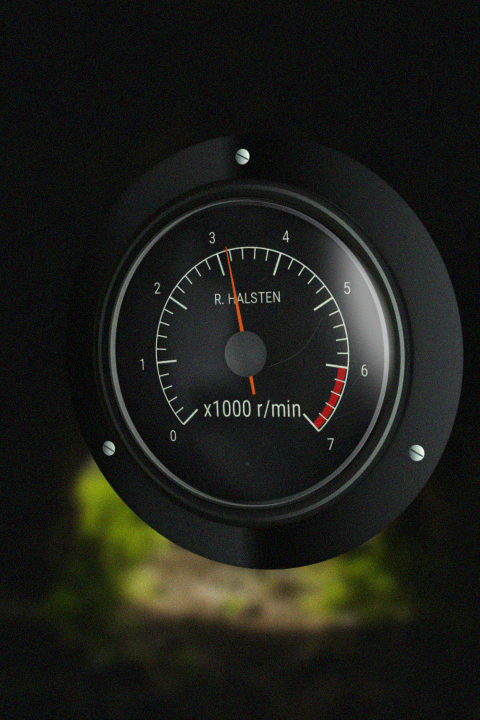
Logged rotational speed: 3200; rpm
